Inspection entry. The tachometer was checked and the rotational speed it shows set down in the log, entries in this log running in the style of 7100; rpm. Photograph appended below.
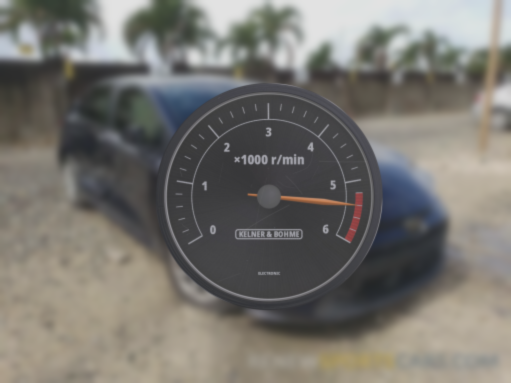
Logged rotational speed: 5400; rpm
